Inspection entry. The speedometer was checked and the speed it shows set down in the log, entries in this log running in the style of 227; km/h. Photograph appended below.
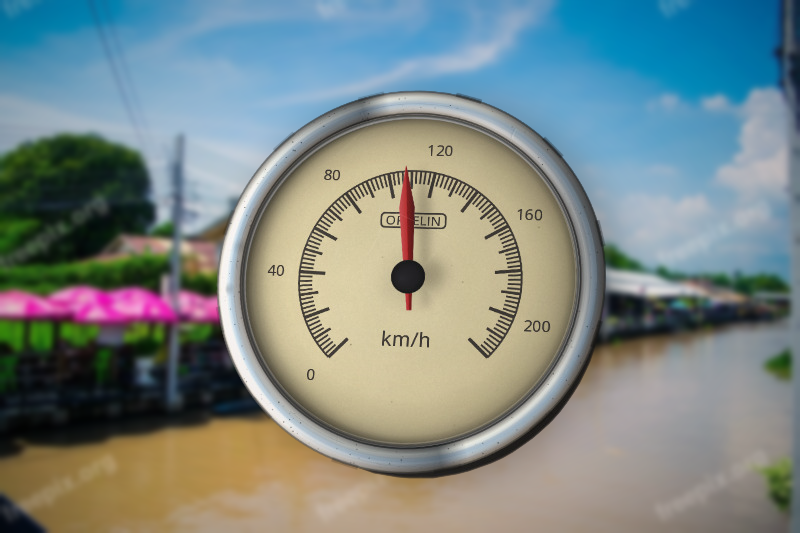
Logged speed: 108; km/h
